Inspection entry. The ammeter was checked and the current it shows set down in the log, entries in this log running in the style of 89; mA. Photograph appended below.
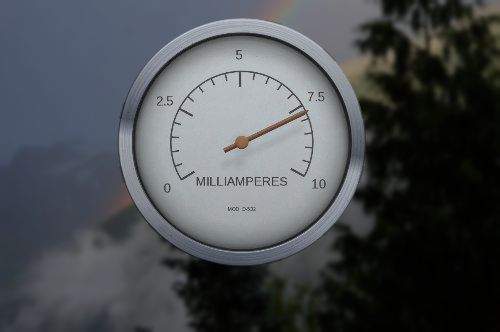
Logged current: 7.75; mA
